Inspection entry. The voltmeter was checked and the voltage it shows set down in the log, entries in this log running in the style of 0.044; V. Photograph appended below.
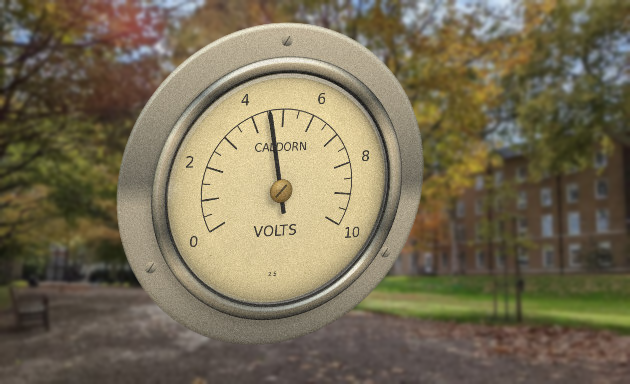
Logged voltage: 4.5; V
